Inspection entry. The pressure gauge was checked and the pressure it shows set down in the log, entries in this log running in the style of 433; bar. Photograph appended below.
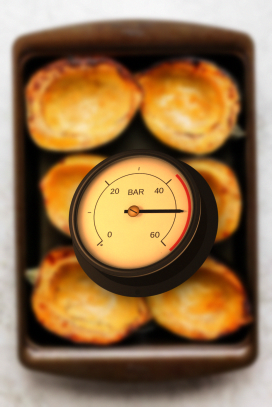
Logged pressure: 50; bar
